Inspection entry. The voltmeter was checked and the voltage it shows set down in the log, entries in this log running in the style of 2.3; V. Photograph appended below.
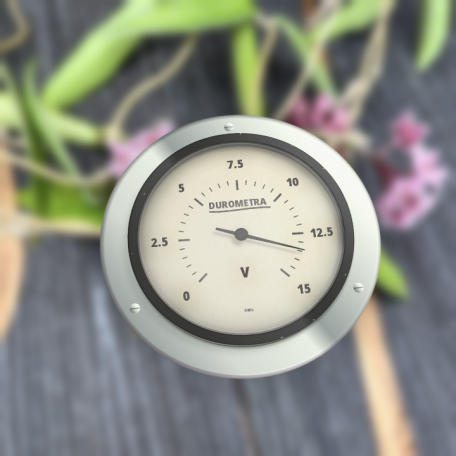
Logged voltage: 13.5; V
